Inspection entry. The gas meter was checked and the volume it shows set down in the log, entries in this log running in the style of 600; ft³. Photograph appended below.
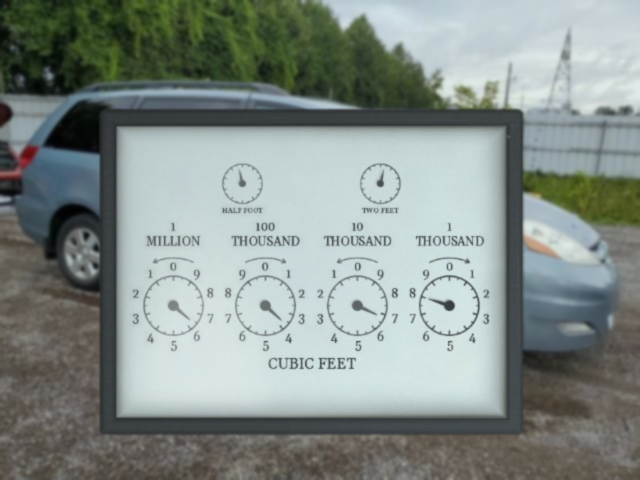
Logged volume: 636800; ft³
